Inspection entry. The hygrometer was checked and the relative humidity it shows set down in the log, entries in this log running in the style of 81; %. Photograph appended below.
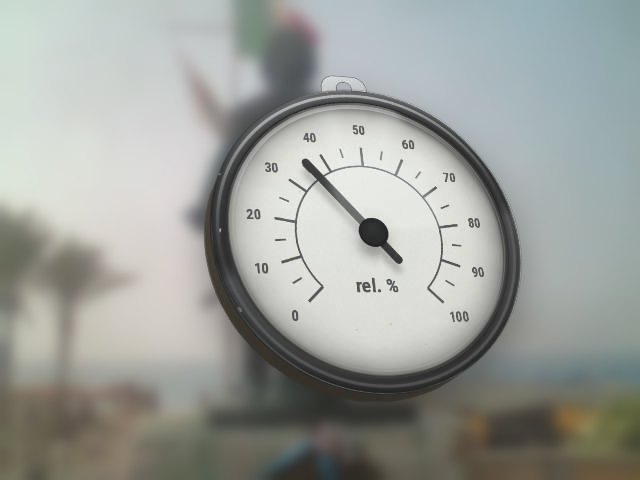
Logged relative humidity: 35; %
